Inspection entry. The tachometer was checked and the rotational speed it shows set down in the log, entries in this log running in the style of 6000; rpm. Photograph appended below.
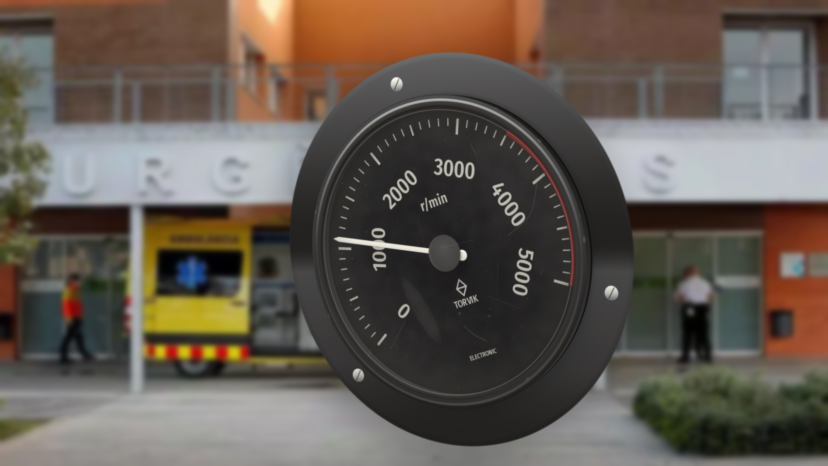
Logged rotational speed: 1100; rpm
